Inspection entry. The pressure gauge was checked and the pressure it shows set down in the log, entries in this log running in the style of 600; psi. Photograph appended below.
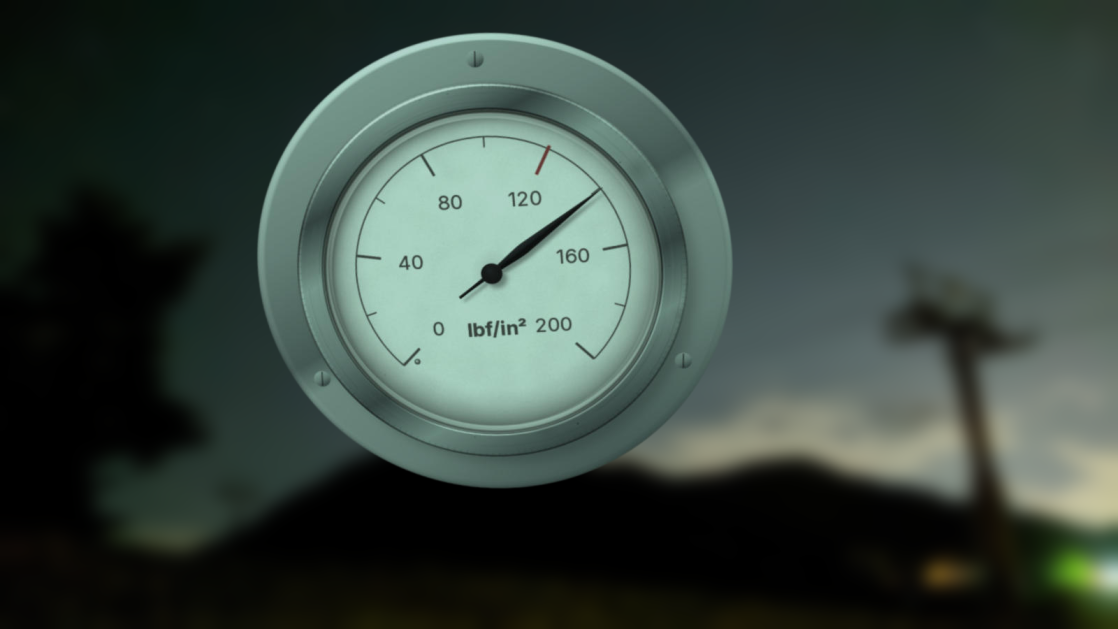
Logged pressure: 140; psi
